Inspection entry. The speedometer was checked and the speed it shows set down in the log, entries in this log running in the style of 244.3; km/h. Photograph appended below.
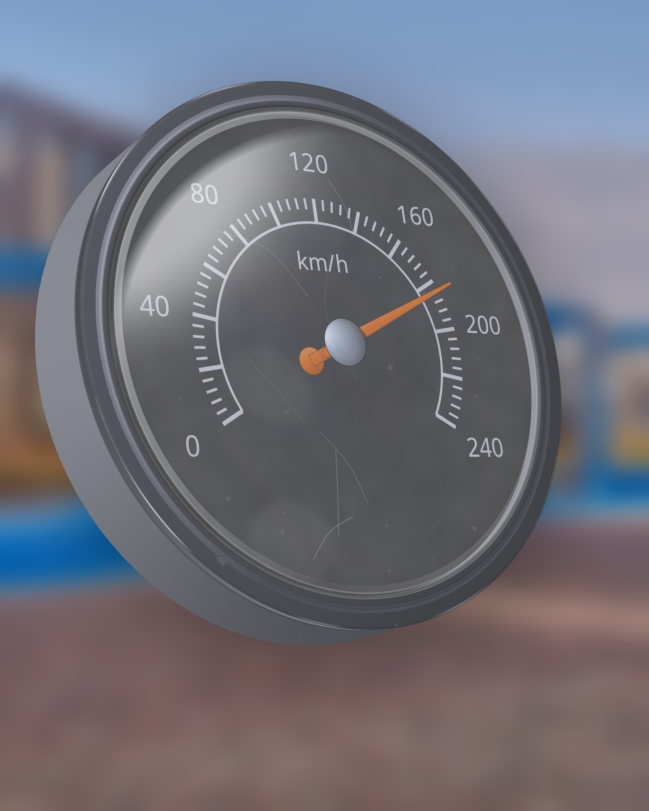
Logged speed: 184; km/h
